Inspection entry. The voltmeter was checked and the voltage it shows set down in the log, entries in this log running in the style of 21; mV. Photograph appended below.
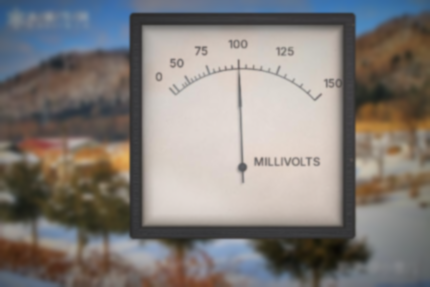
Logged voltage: 100; mV
